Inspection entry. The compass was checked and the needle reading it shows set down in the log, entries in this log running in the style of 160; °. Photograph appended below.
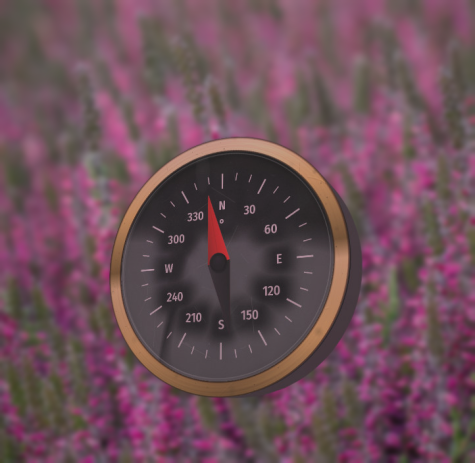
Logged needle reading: 350; °
